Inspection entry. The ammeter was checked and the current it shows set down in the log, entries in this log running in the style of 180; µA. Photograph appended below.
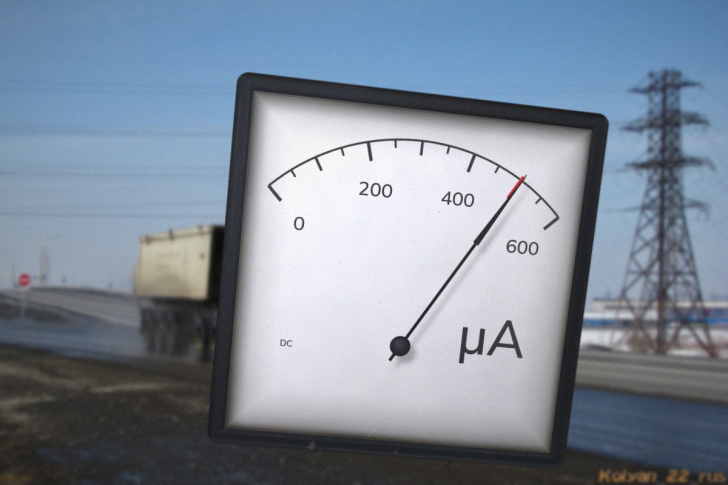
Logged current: 500; µA
